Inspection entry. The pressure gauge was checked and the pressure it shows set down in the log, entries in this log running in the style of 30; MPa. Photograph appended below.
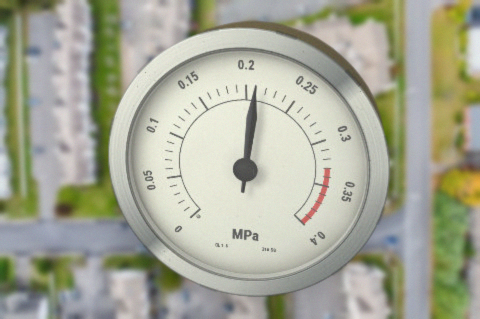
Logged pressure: 0.21; MPa
